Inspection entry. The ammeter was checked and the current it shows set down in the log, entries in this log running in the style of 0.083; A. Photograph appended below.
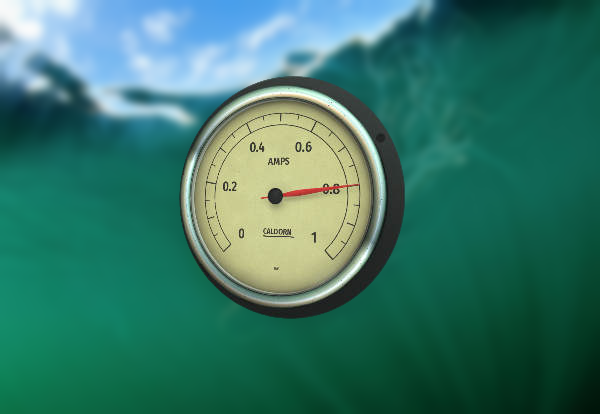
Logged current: 0.8; A
